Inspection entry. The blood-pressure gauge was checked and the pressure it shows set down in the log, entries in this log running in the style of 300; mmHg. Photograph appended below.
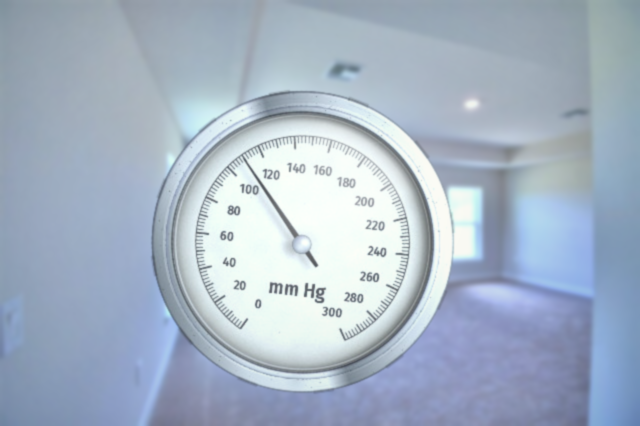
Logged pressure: 110; mmHg
